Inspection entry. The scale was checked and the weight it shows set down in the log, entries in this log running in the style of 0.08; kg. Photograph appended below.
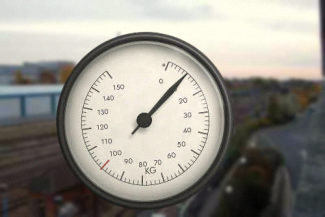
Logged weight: 10; kg
